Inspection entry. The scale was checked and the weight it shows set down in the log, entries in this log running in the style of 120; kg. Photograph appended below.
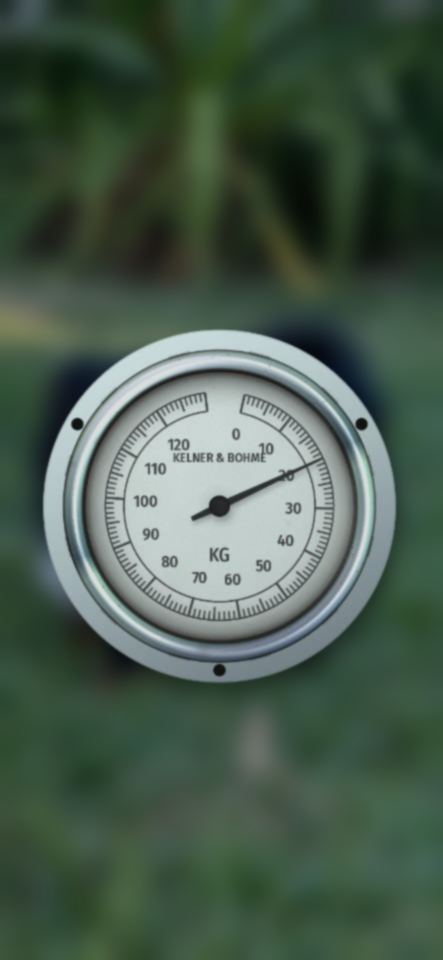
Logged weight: 20; kg
